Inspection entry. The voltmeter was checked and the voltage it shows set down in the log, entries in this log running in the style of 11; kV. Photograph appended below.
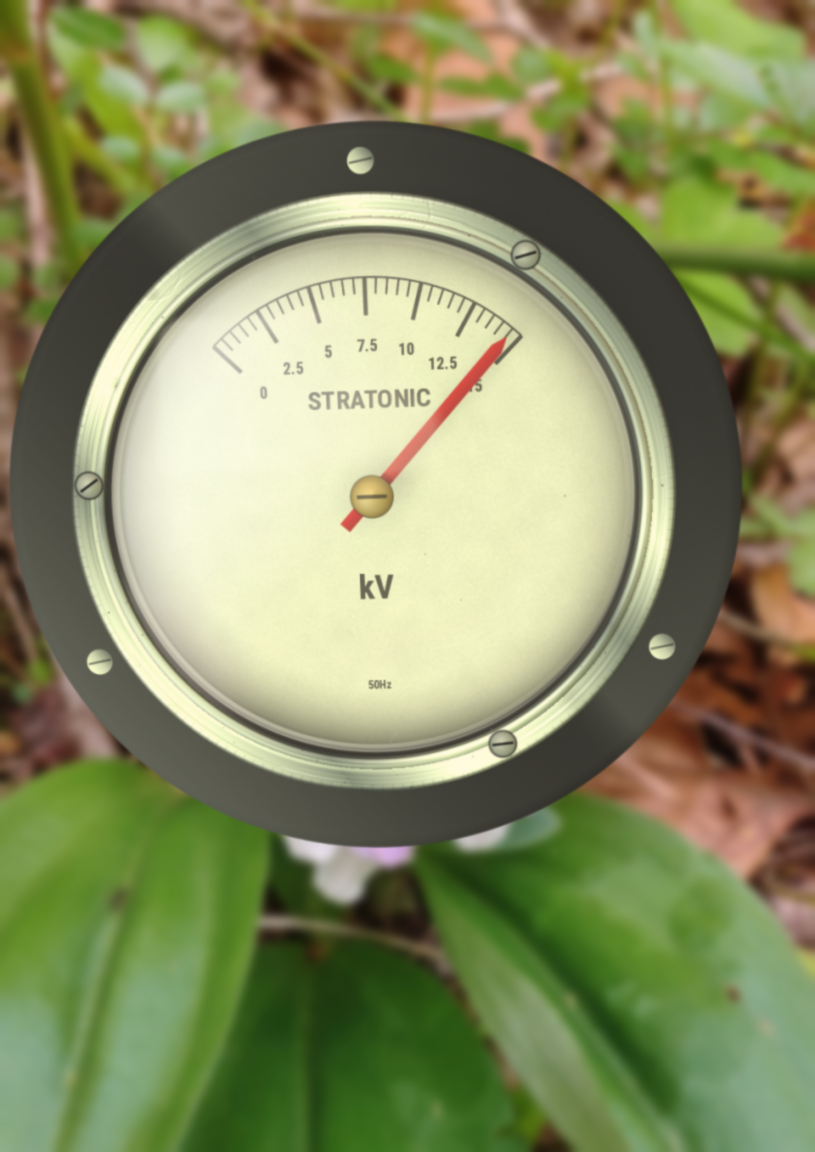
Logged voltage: 14.5; kV
